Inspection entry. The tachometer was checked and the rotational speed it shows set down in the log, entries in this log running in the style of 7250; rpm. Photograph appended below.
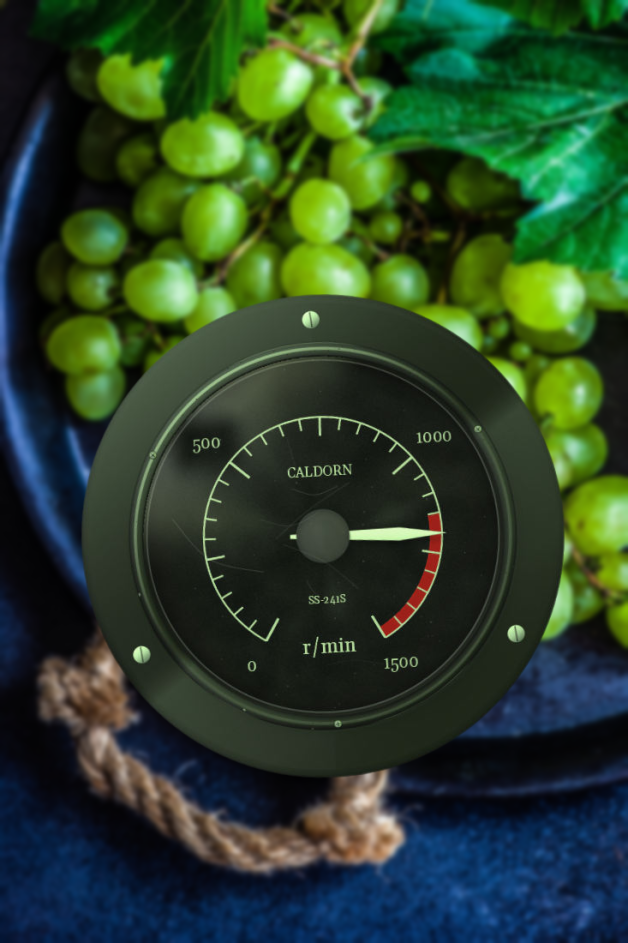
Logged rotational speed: 1200; rpm
